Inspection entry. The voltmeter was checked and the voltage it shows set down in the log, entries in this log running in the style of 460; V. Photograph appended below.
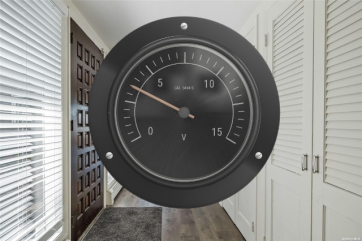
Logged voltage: 3.5; V
